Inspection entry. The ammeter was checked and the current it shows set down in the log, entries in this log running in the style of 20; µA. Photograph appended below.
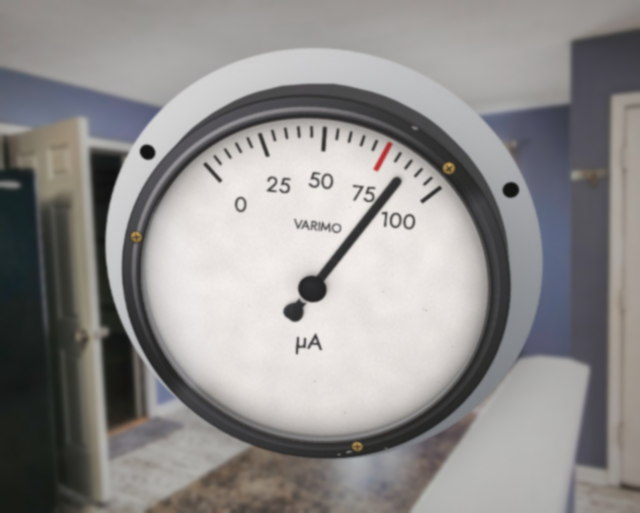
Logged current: 85; µA
